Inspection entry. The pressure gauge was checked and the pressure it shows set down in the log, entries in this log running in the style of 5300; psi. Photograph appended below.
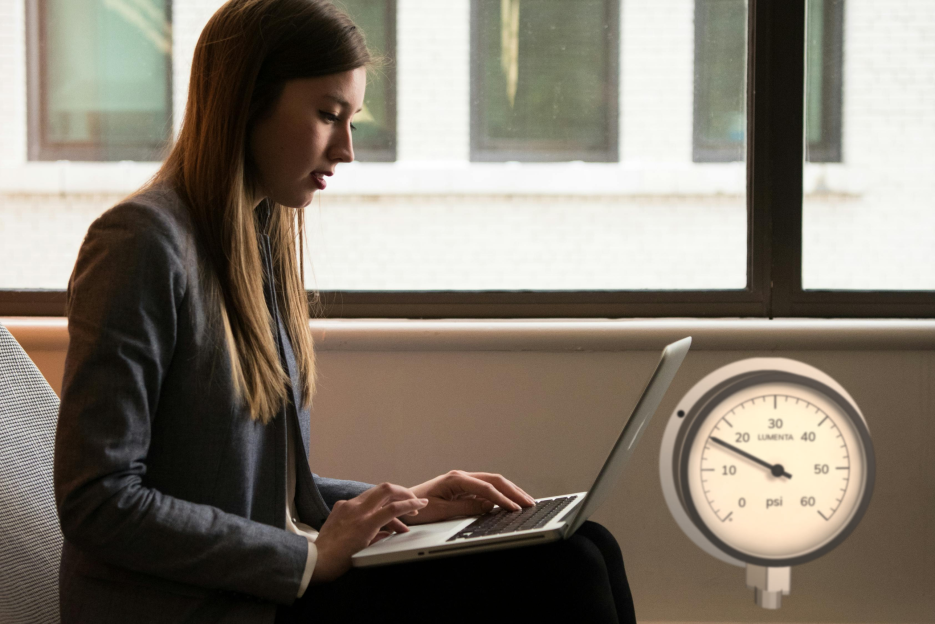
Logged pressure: 16; psi
